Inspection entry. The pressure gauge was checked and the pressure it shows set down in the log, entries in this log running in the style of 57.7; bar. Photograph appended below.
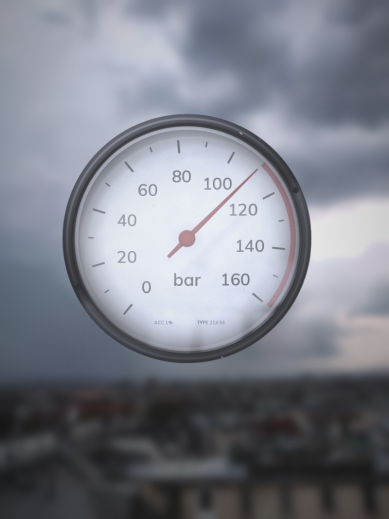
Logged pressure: 110; bar
